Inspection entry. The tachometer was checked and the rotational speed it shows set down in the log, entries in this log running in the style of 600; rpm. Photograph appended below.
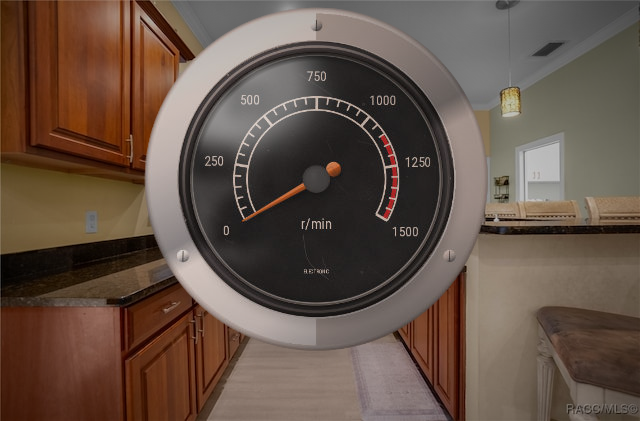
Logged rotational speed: 0; rpm
